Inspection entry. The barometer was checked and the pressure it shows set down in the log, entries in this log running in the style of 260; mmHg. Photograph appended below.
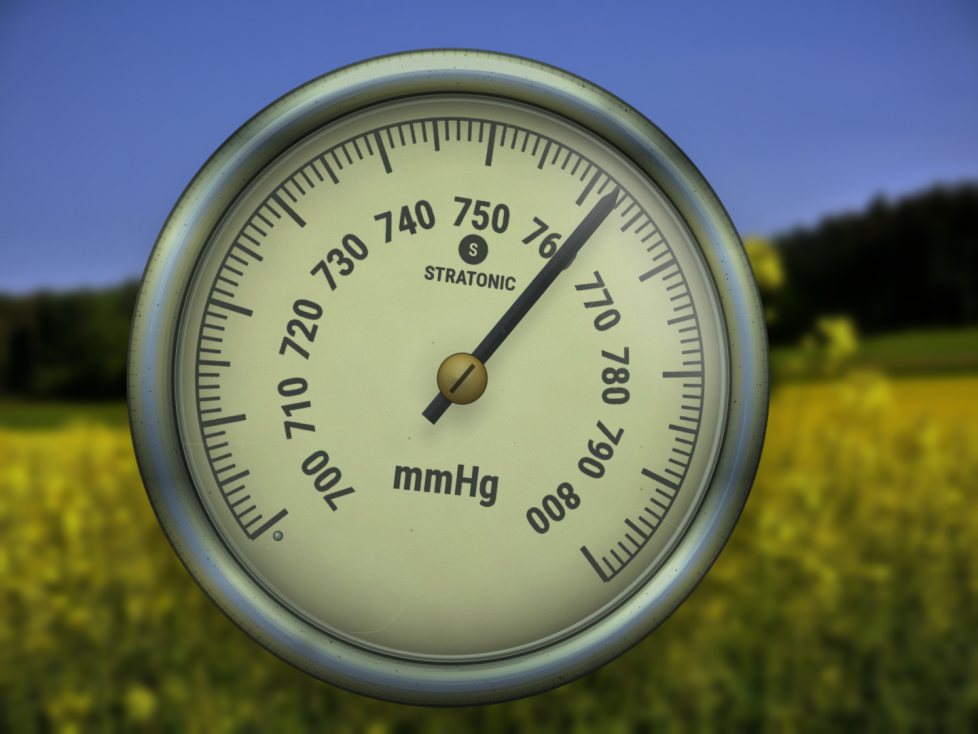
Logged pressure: 762; mmHg
